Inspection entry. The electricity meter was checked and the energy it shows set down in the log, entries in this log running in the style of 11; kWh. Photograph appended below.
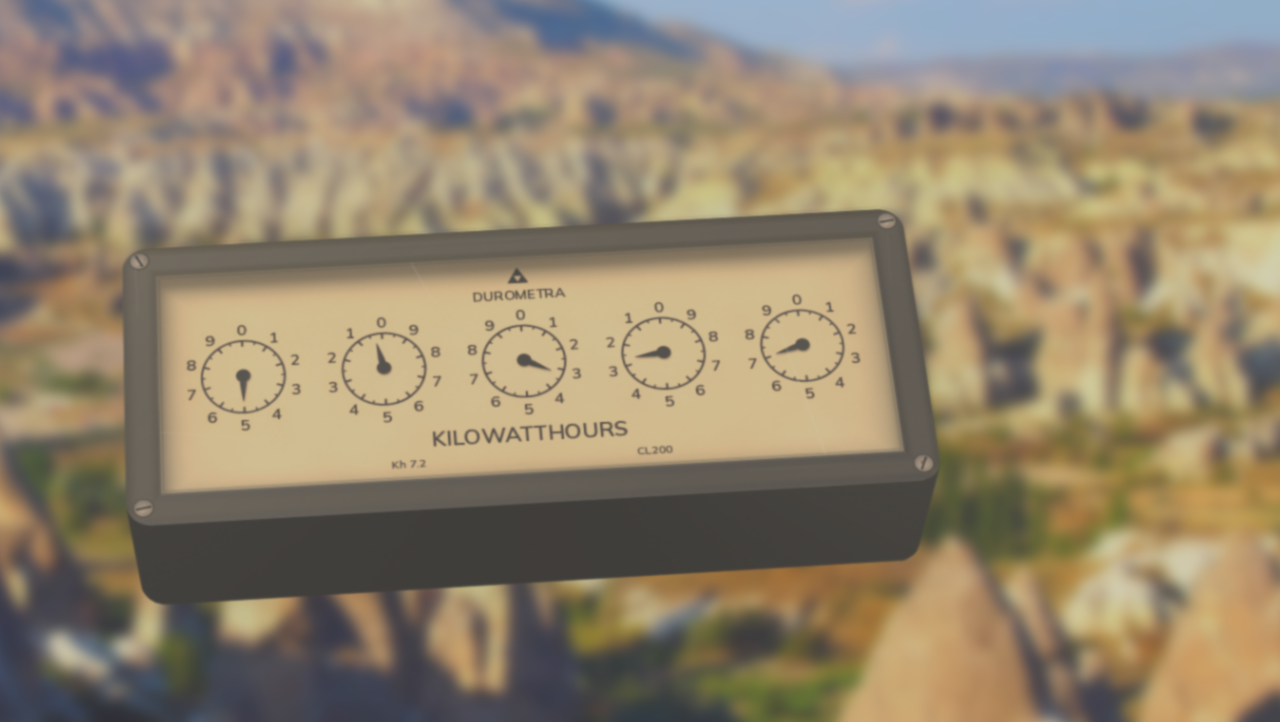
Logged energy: 50327; kWh
